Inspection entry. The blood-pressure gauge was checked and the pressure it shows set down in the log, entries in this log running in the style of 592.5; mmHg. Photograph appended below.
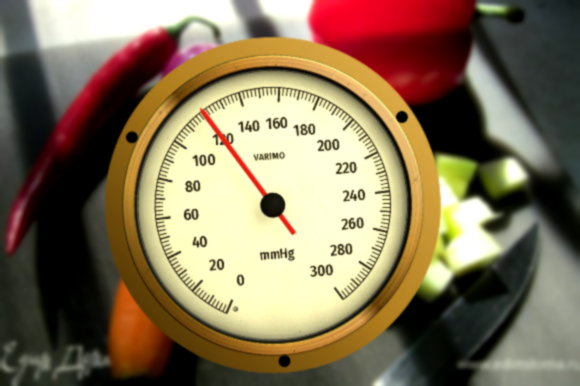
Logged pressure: 120; mmHg
